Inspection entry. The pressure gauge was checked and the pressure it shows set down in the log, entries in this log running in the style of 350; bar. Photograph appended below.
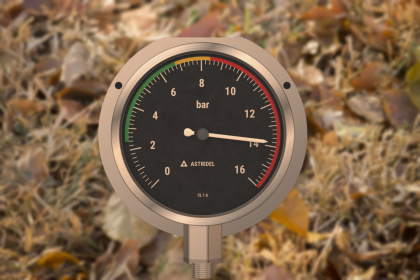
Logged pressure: 13.8; bar
